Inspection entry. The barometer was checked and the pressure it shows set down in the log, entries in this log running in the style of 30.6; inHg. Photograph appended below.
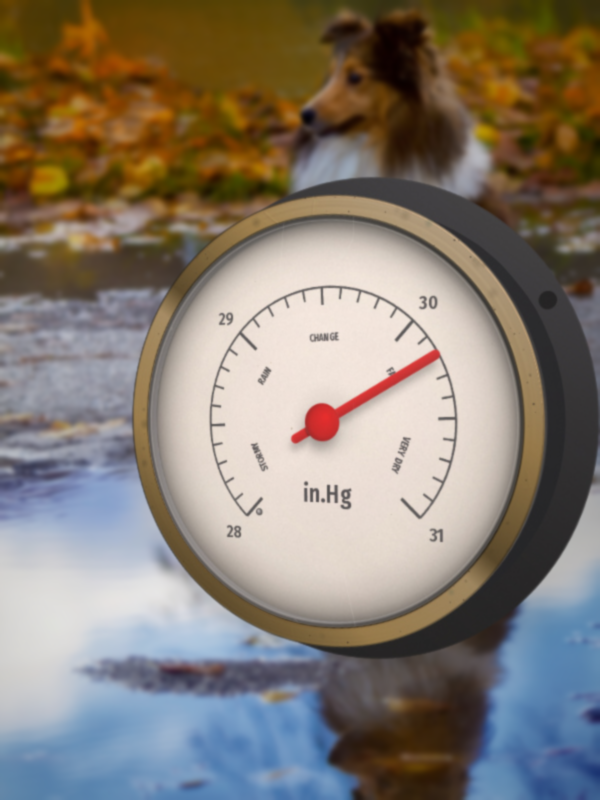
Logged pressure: 30.2; inHg
